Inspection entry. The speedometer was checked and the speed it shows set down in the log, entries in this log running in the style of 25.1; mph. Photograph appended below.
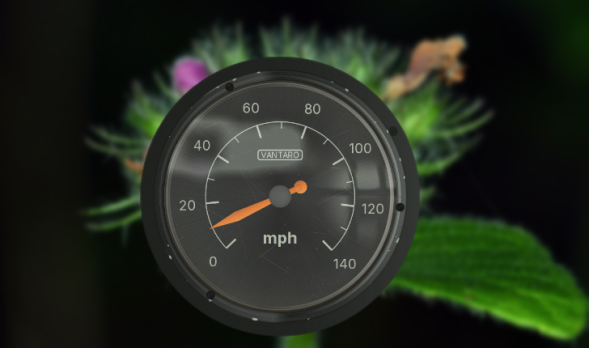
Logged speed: 10; mph
